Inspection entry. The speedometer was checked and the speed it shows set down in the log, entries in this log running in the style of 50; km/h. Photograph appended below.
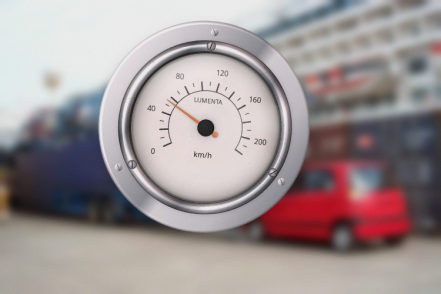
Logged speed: 55; km/h
